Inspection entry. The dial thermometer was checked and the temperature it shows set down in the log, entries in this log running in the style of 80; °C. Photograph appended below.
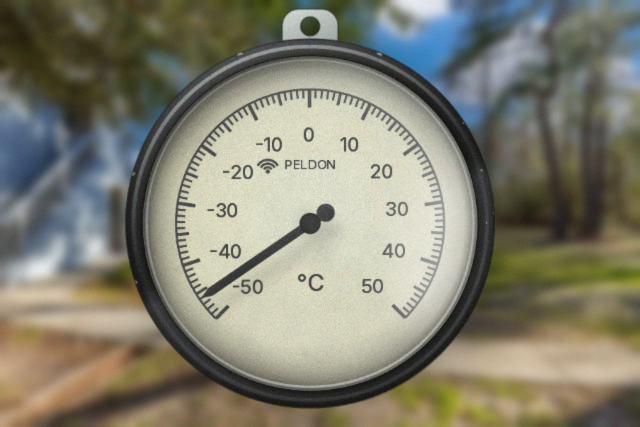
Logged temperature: -46; °C
